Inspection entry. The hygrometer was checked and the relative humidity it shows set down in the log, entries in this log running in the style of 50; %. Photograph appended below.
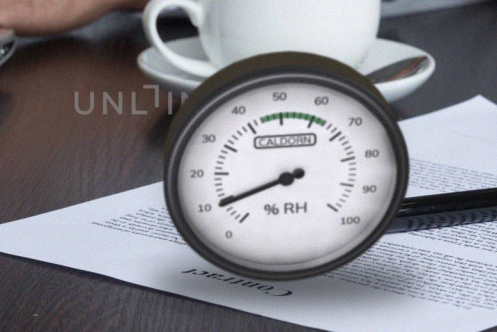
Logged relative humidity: 10; %
